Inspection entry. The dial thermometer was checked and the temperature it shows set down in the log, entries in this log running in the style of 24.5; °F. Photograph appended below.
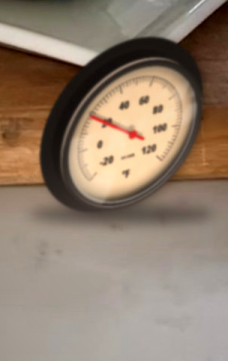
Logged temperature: 20; °F
